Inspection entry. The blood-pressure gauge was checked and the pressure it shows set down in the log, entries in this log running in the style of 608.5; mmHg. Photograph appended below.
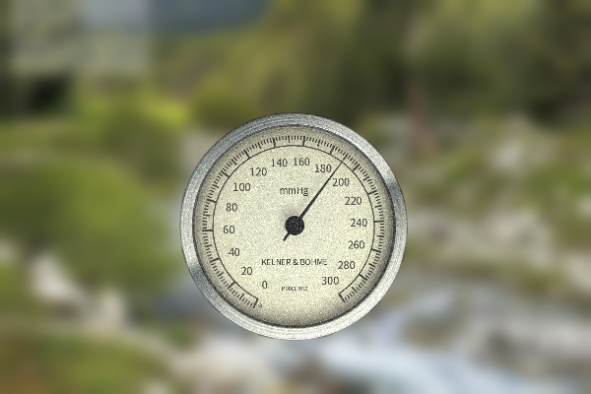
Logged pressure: 190; mmHg
